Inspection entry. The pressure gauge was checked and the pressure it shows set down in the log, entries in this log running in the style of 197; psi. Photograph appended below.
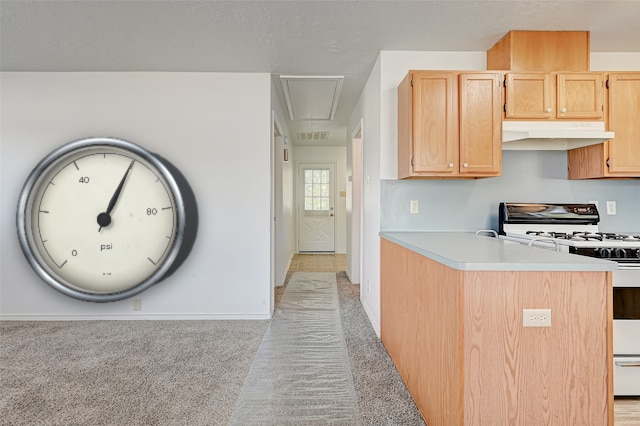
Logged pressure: 60; psi
